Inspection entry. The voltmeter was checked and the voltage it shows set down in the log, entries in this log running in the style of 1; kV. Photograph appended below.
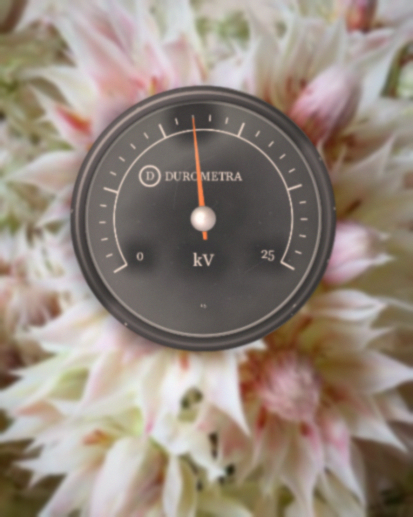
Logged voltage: 12; kV
